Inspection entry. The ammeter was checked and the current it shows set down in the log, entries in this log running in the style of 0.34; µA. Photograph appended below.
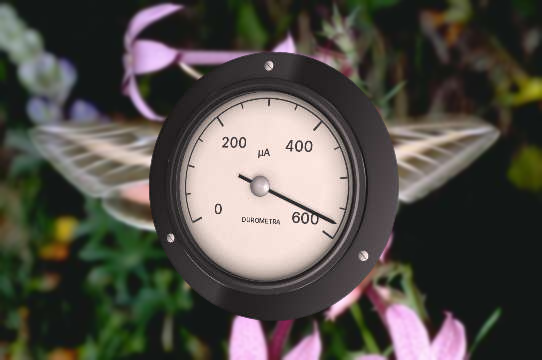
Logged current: 575; µA
